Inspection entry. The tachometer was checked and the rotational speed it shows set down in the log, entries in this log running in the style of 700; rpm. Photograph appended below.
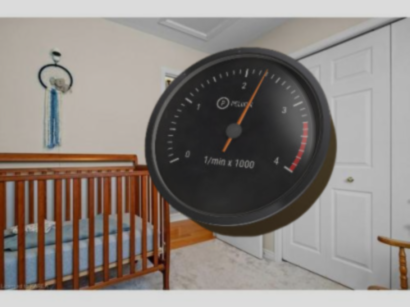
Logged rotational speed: 2300; rpm
